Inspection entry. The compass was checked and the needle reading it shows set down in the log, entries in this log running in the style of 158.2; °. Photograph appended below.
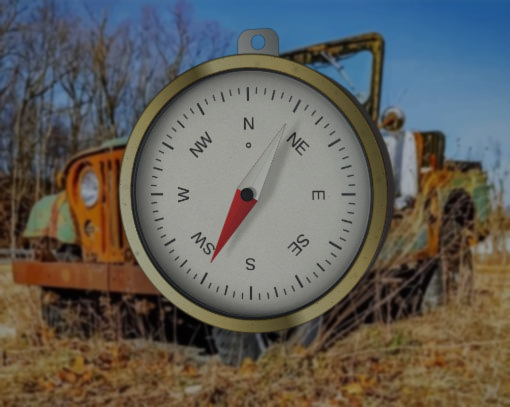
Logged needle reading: 210; °
